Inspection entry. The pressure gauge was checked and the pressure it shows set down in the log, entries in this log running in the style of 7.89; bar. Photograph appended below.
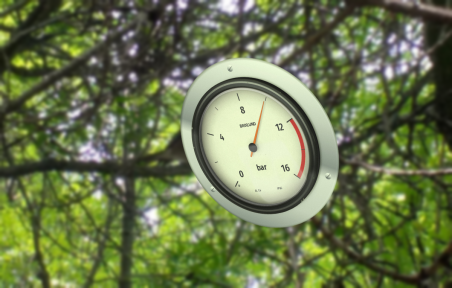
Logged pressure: 10; bar
